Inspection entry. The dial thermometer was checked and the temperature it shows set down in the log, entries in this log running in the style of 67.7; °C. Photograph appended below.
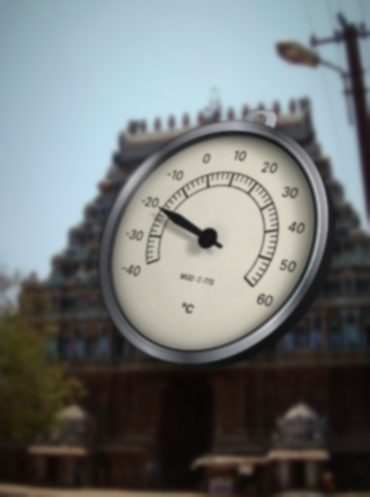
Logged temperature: -20; °C
